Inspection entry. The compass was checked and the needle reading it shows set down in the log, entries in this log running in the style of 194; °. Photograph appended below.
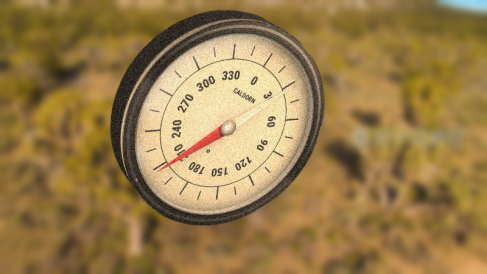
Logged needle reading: 210; °
